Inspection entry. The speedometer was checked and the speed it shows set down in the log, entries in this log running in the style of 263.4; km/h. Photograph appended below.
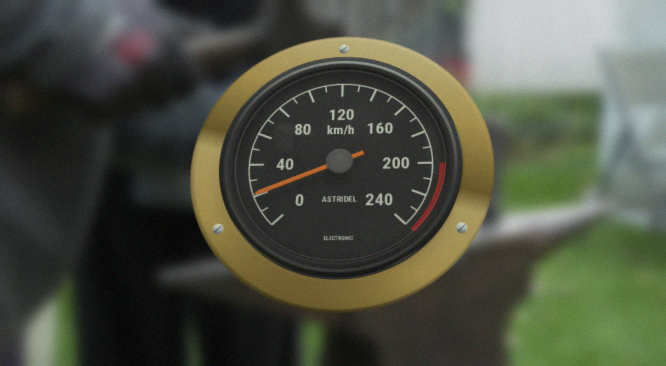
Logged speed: 20; km/h
